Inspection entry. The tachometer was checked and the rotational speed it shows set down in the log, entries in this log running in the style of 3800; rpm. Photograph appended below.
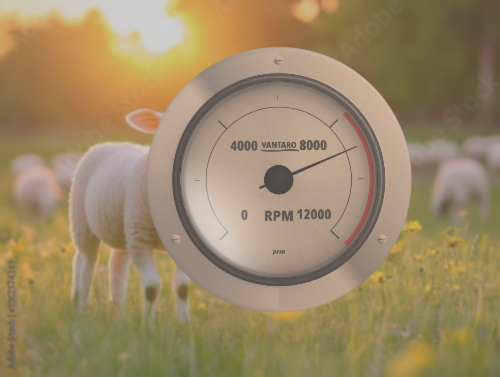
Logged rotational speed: 9000; rpm
